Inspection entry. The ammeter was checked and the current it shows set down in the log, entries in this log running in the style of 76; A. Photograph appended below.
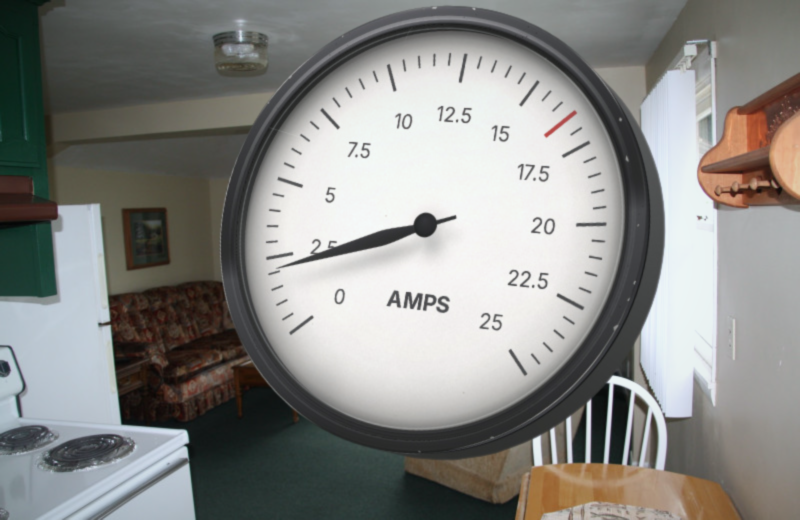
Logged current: 2; A
